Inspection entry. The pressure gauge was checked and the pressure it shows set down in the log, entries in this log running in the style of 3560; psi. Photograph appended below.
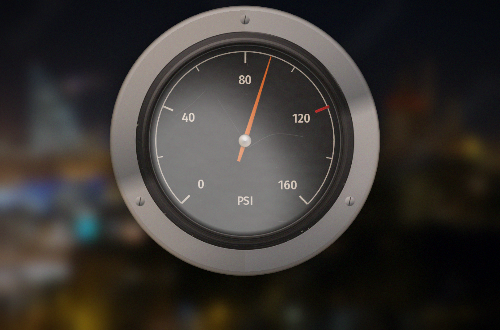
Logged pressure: 90; psi
